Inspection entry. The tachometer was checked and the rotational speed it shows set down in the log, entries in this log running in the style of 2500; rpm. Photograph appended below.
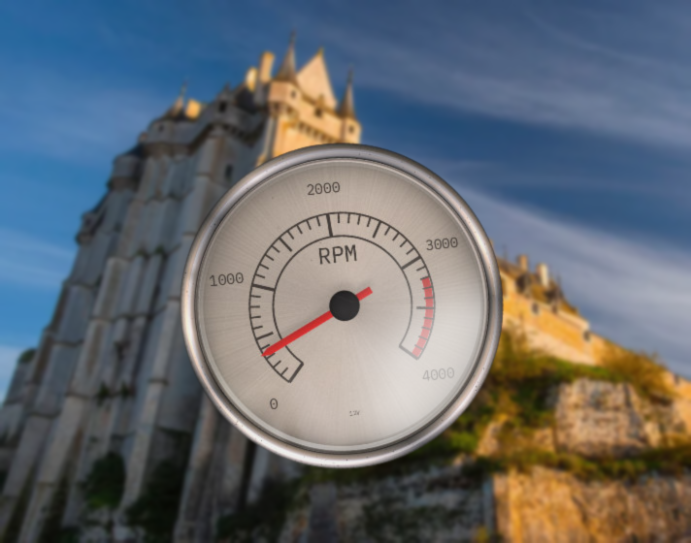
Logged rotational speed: 350; rpm
